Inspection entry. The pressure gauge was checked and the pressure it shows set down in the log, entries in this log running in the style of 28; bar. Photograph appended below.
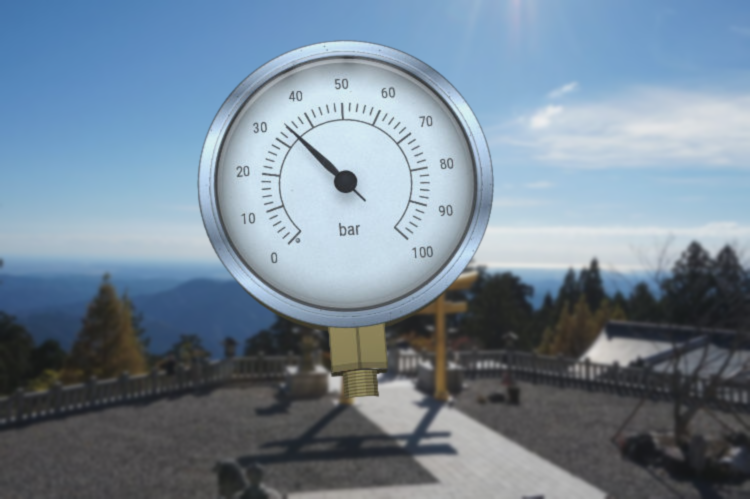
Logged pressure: 34; bar
